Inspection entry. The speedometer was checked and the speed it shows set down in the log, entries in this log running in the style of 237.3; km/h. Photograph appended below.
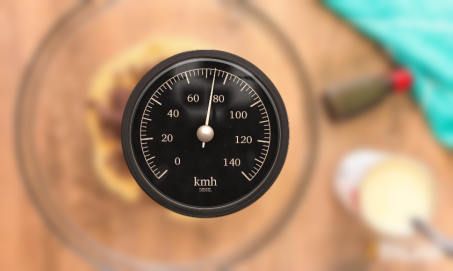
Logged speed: 74; km/h
